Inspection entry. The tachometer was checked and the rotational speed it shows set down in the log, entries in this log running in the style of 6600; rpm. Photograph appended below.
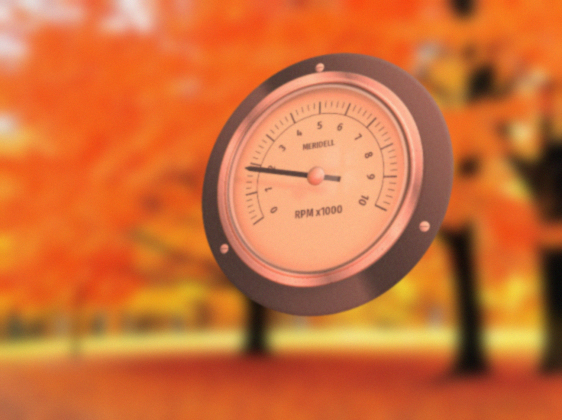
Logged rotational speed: 1800; rpm
